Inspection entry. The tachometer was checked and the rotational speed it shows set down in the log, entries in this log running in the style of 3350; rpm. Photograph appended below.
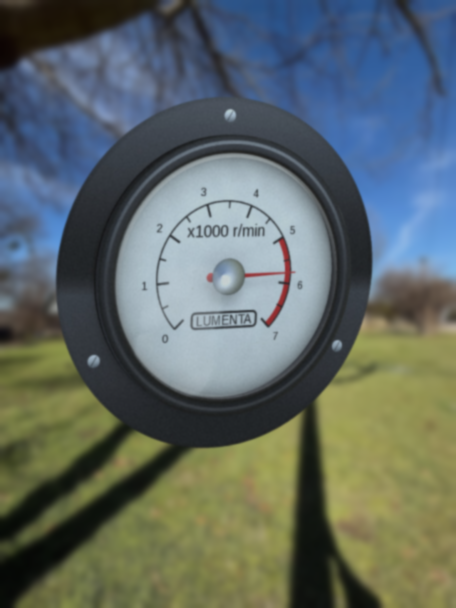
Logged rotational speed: 5750; rpm
